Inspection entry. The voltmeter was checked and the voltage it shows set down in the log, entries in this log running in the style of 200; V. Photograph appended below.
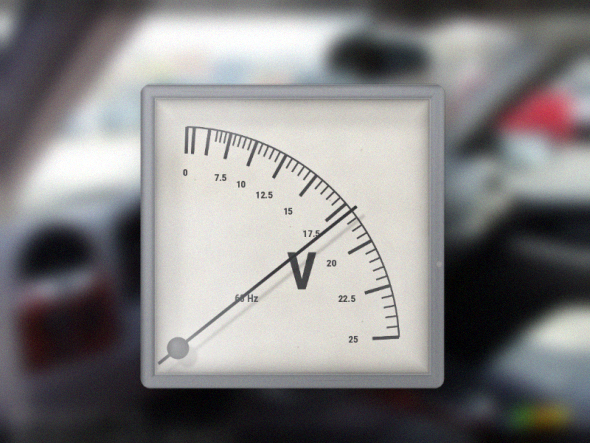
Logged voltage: 18; V
